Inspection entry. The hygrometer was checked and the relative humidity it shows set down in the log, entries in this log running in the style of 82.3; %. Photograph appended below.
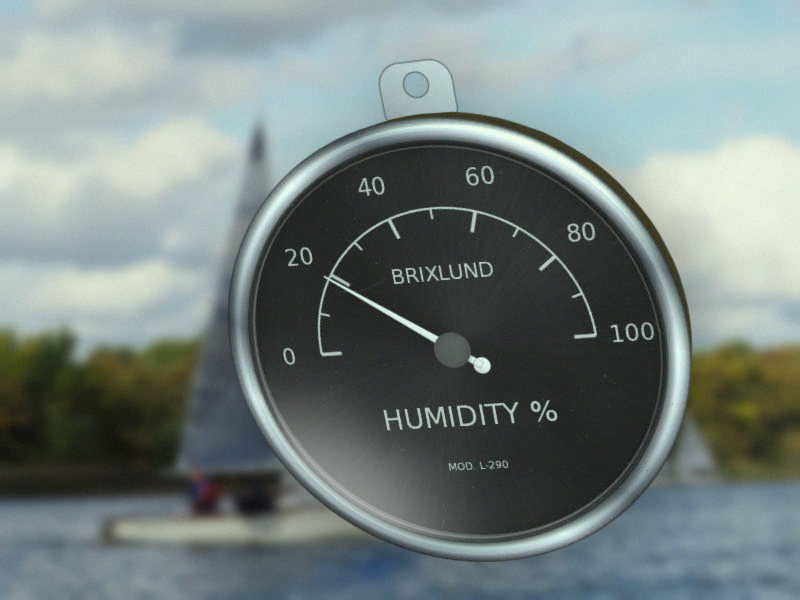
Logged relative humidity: 20; %
